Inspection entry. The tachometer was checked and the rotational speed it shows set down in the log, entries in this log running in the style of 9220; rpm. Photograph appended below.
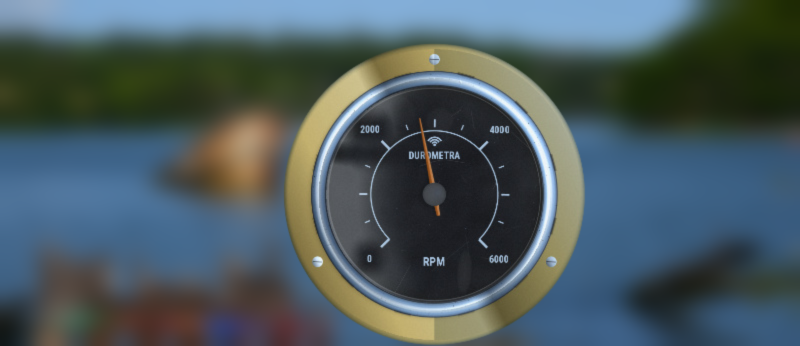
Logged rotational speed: 2750; rpm
